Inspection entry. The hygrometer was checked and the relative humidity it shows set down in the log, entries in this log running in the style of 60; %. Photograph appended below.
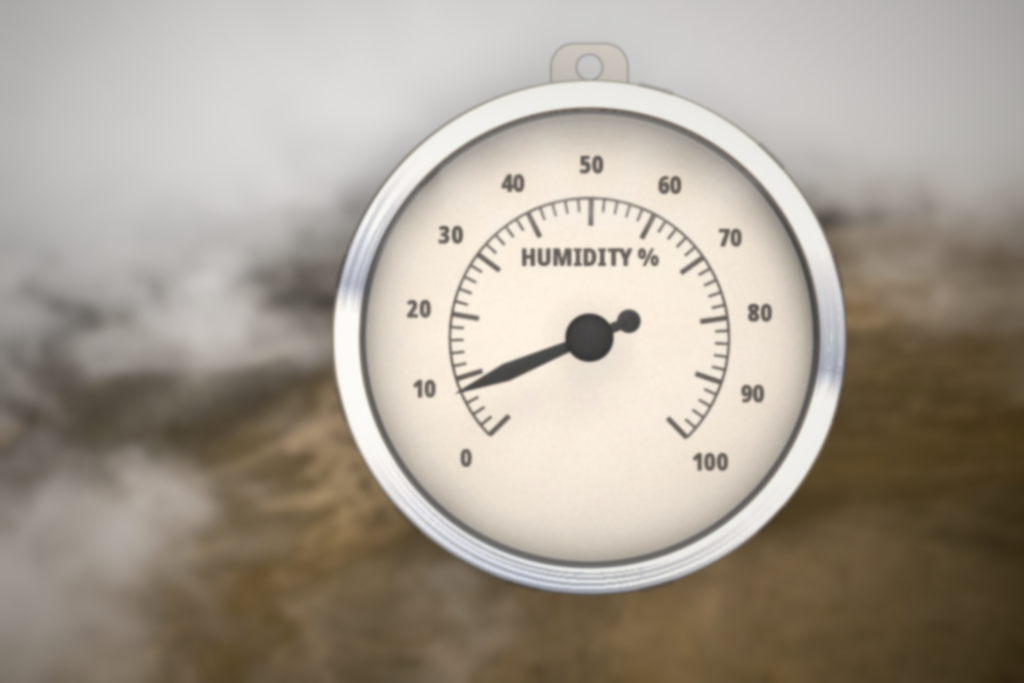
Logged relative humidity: 8; %
